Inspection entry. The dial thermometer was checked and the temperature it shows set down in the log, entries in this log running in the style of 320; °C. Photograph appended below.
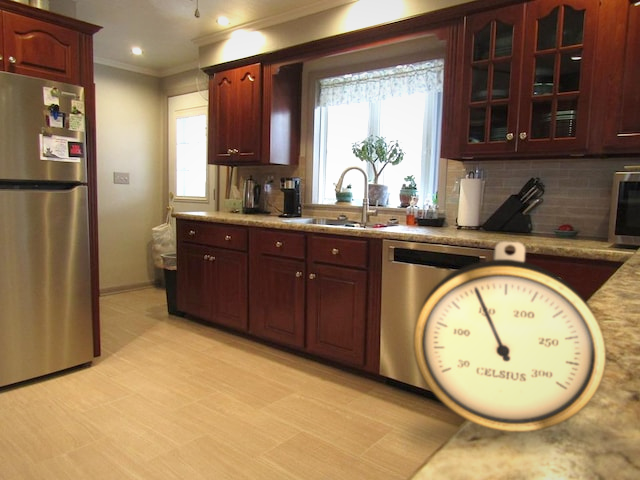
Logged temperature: 150; °C
